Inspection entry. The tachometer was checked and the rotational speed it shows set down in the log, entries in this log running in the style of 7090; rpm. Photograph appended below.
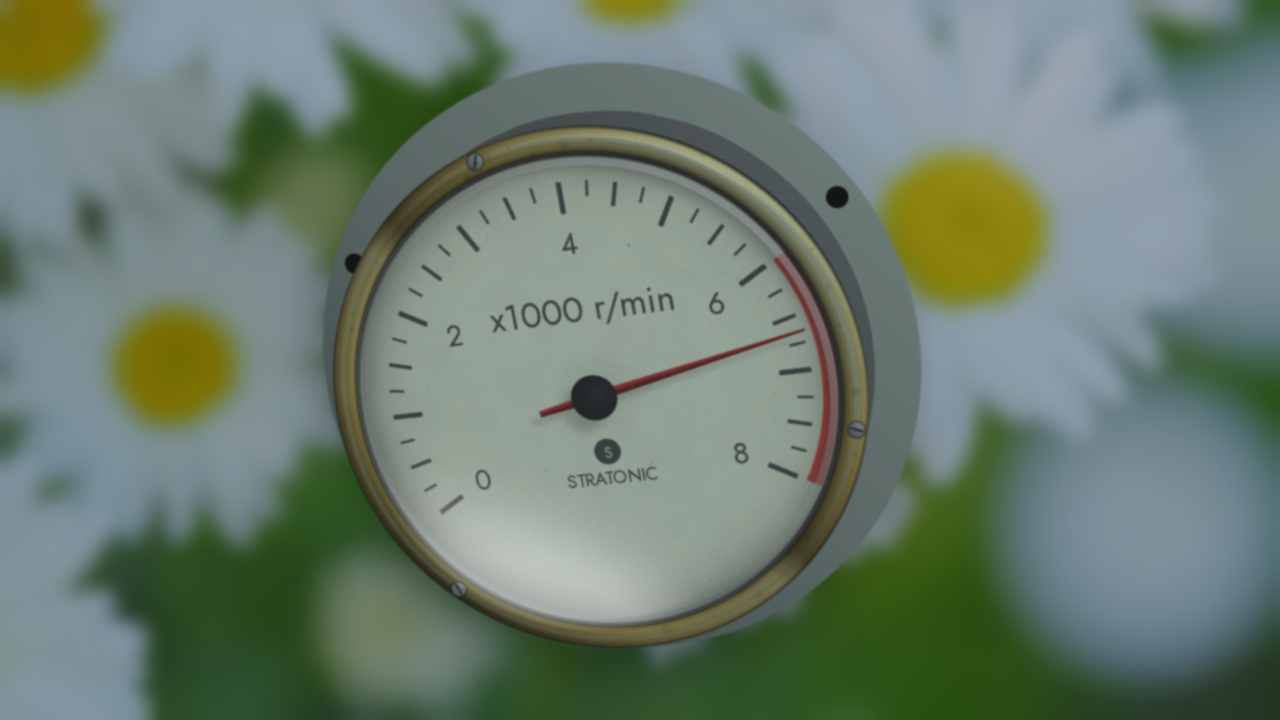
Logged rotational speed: 6625; rpm
